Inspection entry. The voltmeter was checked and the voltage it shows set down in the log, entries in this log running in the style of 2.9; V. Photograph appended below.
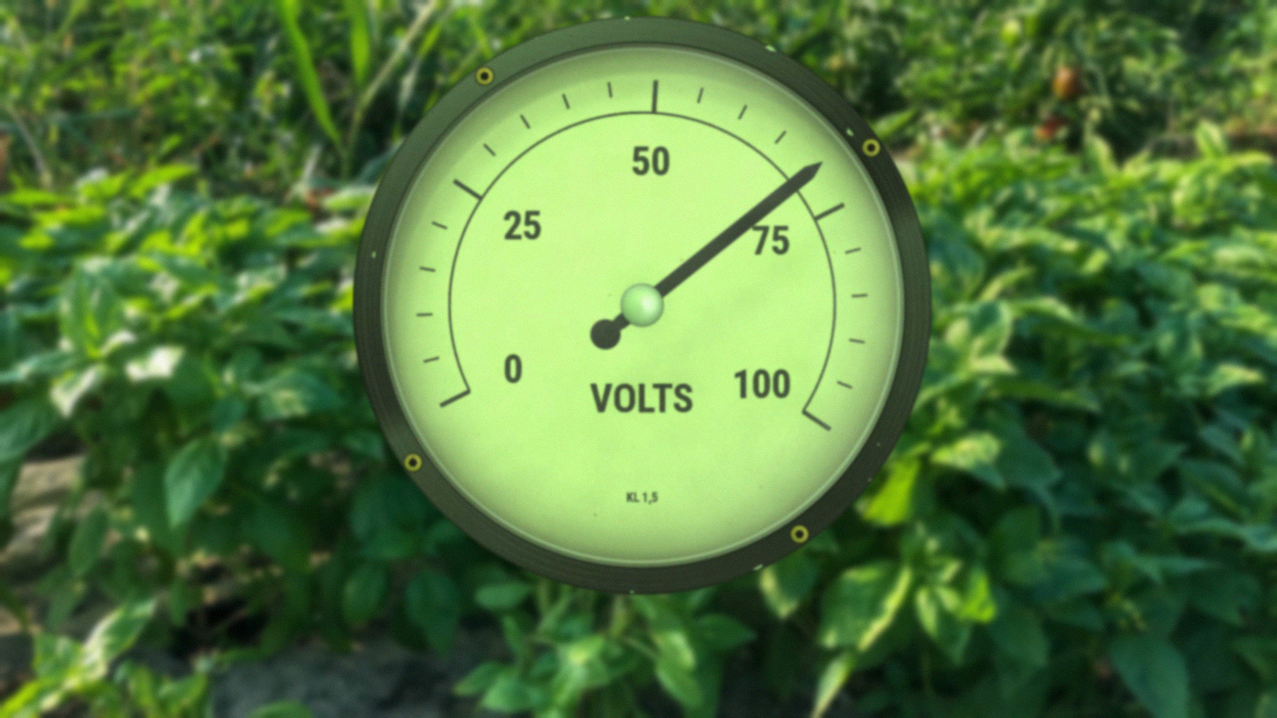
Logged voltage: 70; V
